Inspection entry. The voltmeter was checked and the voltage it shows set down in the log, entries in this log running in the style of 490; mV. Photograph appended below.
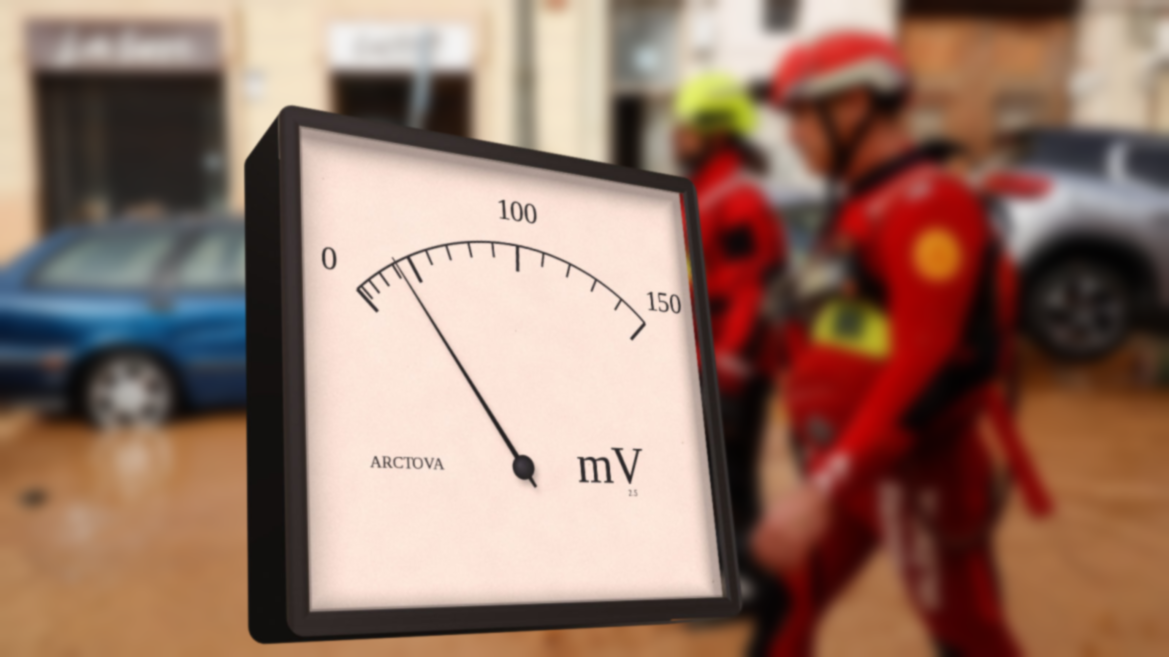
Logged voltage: 40; mV
